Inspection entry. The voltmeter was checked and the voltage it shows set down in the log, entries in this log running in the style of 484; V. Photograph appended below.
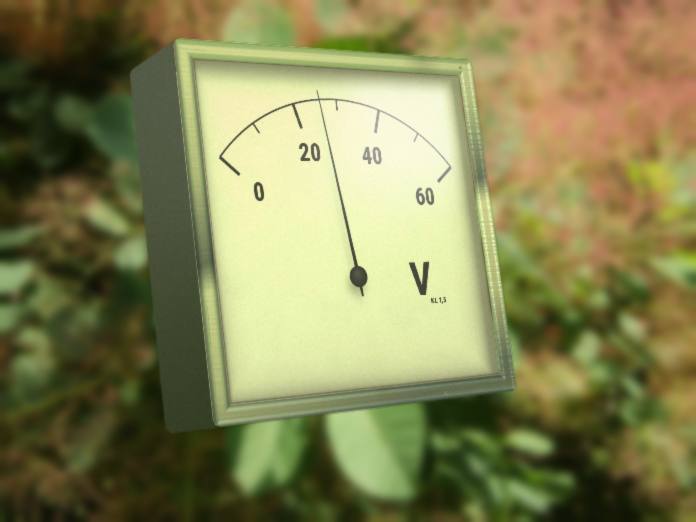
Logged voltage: 25; V
